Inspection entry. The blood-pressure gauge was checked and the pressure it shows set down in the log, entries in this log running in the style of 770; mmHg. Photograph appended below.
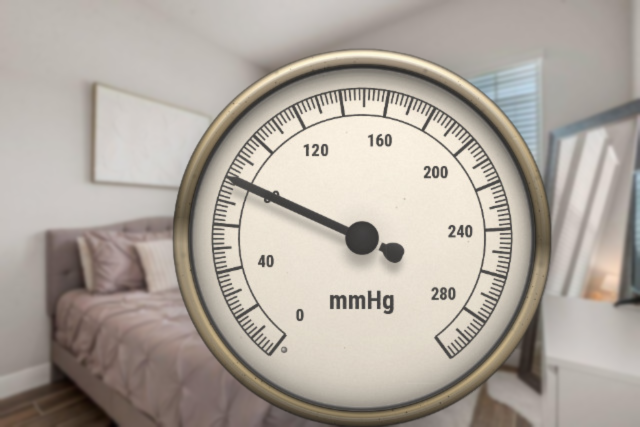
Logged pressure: 80; mmHg
